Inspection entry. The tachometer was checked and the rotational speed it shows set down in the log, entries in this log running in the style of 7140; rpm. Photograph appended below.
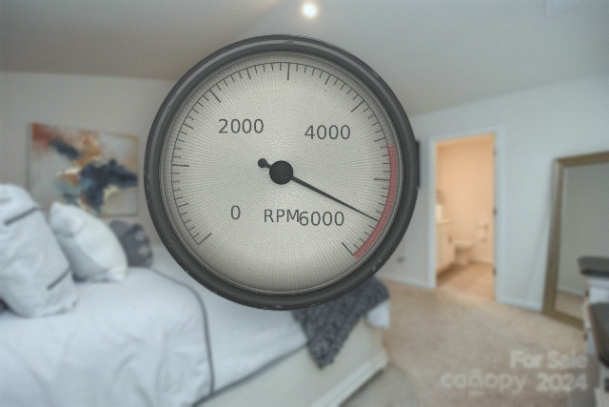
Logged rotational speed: 5500; rpm
